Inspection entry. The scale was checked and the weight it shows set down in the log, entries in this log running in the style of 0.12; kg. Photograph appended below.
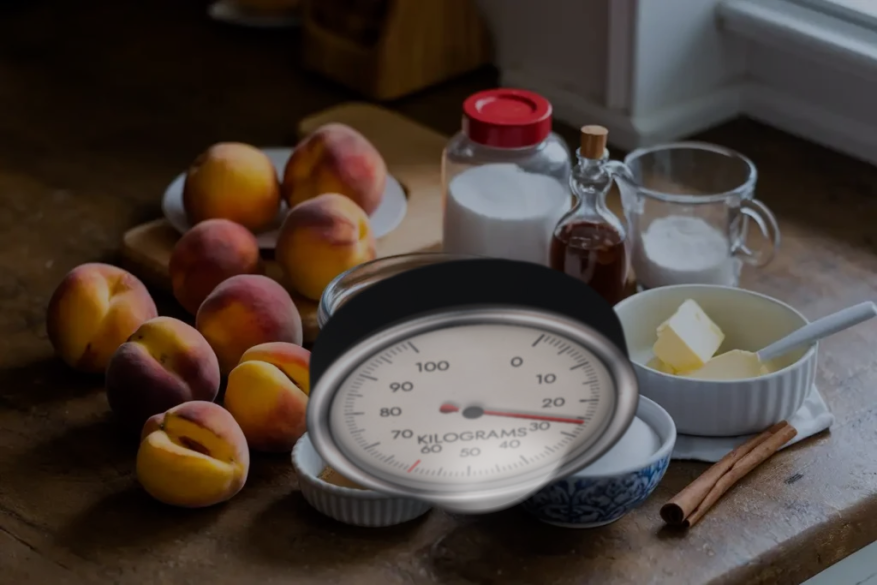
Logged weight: 25; kg
